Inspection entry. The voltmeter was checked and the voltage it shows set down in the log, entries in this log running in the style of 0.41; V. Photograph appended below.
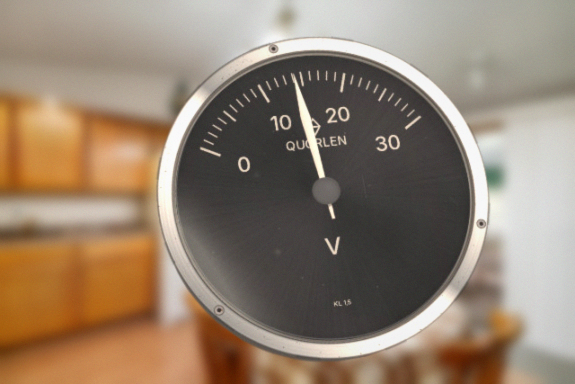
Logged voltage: 14; V
